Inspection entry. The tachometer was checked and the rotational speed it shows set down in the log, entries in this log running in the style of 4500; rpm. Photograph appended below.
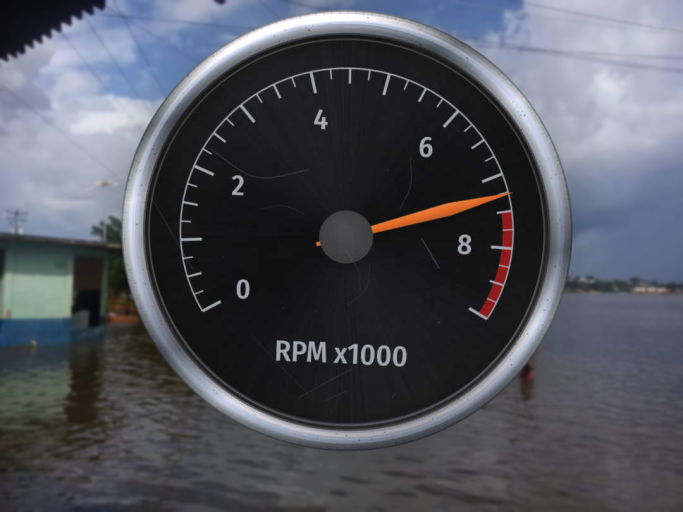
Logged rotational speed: 7250; rpm
